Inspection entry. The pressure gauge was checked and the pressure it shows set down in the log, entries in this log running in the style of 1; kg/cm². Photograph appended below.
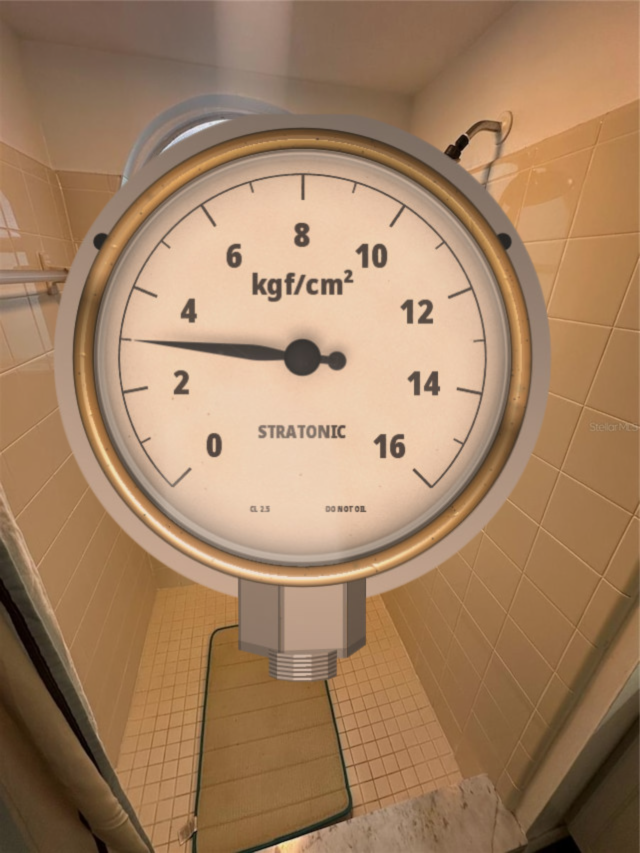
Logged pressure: 3; kg/cm²
